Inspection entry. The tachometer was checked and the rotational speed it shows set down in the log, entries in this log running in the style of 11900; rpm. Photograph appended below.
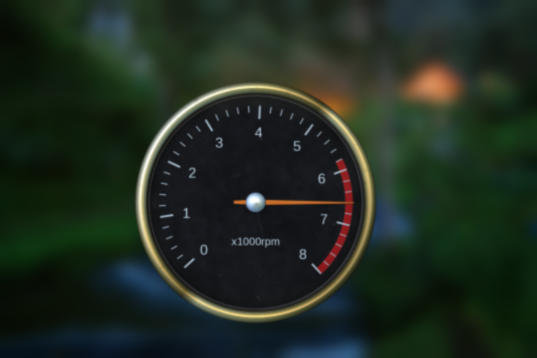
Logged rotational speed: 6600; rpm
